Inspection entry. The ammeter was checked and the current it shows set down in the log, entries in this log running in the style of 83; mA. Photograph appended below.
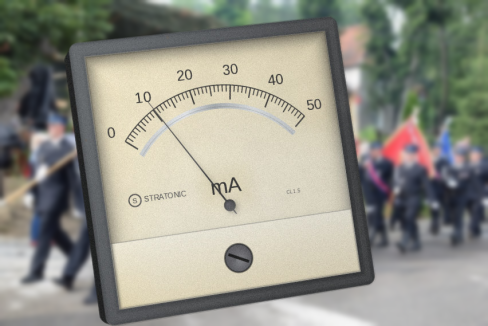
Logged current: 10; mA
